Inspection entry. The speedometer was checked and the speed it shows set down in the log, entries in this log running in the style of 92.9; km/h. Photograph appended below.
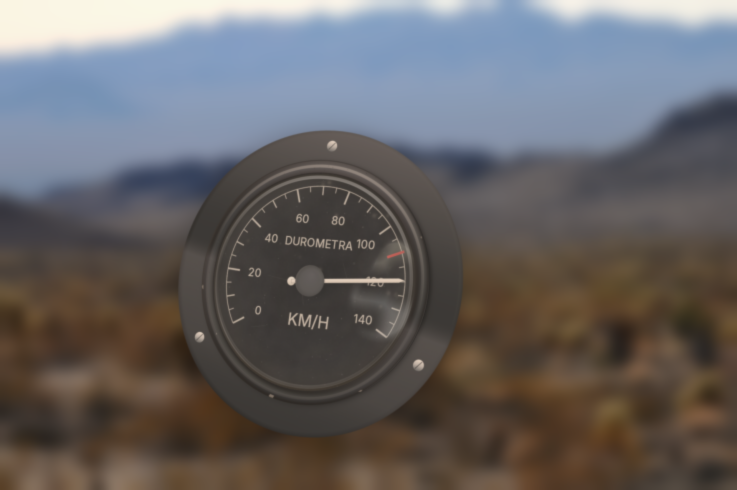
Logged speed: 120; km/h
